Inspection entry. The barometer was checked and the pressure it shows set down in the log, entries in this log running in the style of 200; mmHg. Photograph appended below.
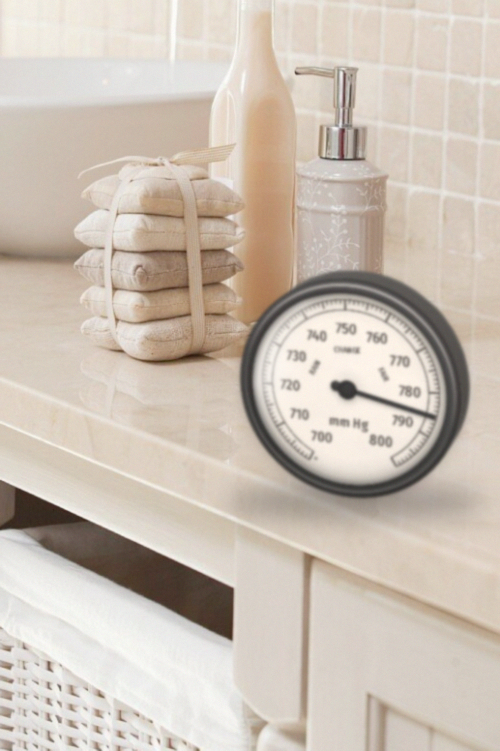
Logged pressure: 785; mmHg
